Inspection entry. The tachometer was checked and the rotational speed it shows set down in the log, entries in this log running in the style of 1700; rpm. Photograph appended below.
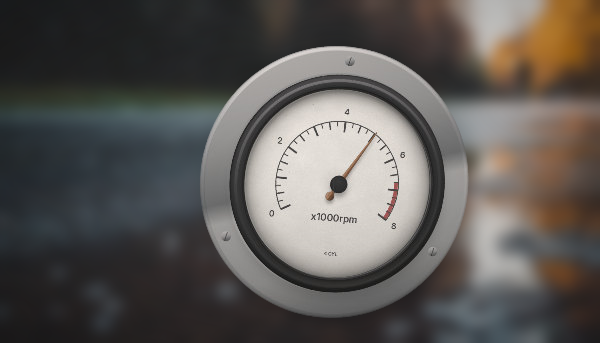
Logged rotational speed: 5000; rpm
